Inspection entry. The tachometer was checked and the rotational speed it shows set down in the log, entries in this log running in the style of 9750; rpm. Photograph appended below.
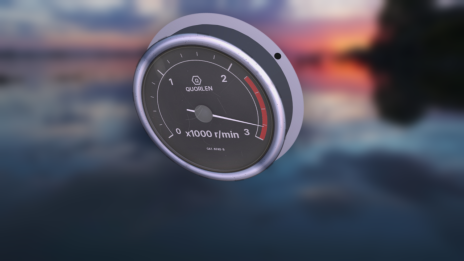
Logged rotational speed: 2800; rpm
